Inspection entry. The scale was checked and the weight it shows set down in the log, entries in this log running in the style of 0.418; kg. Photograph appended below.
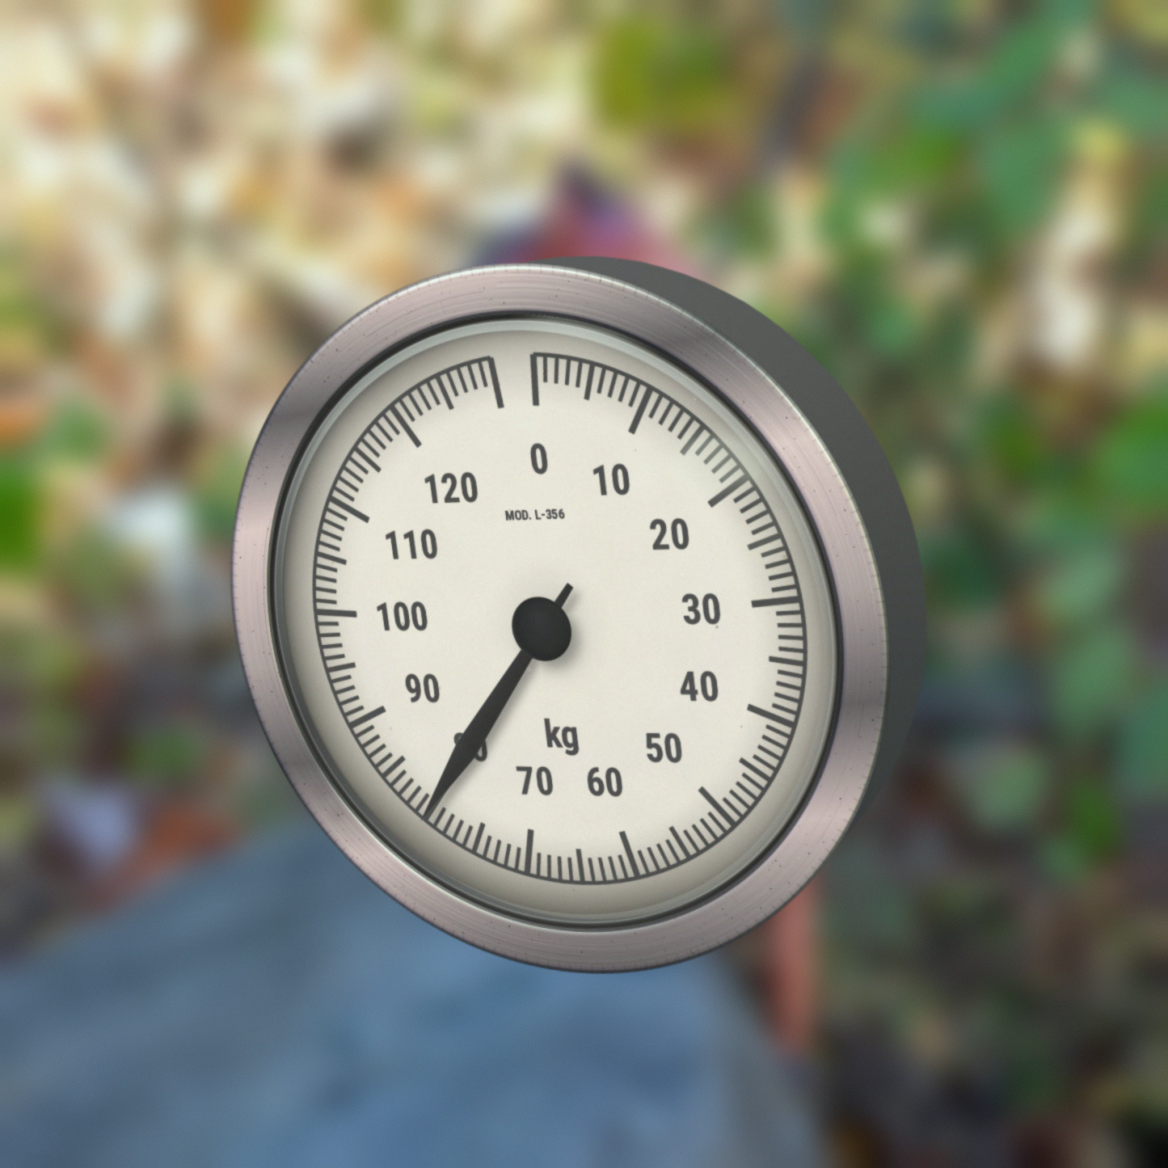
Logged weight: 80; kg
